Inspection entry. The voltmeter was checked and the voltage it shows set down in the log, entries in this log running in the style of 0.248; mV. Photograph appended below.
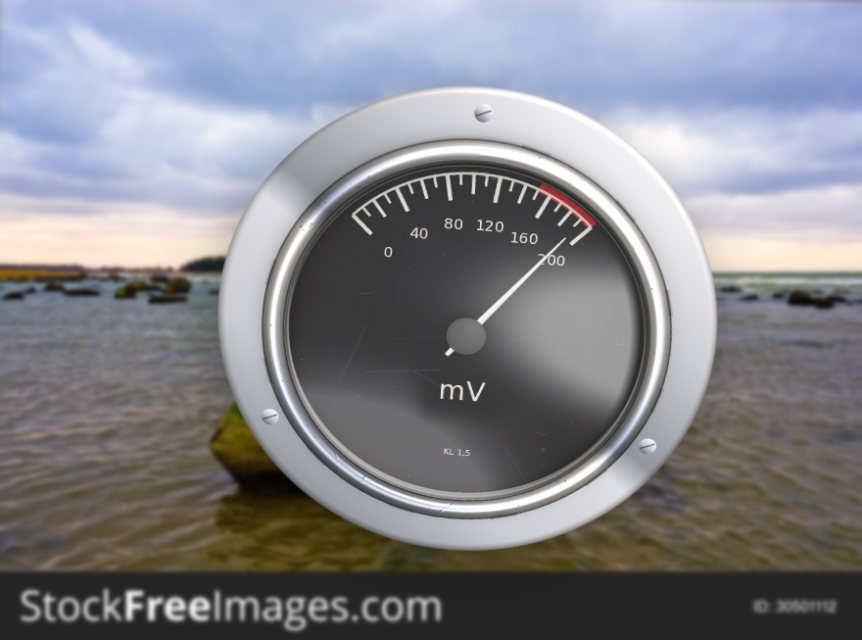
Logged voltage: 190; mV
